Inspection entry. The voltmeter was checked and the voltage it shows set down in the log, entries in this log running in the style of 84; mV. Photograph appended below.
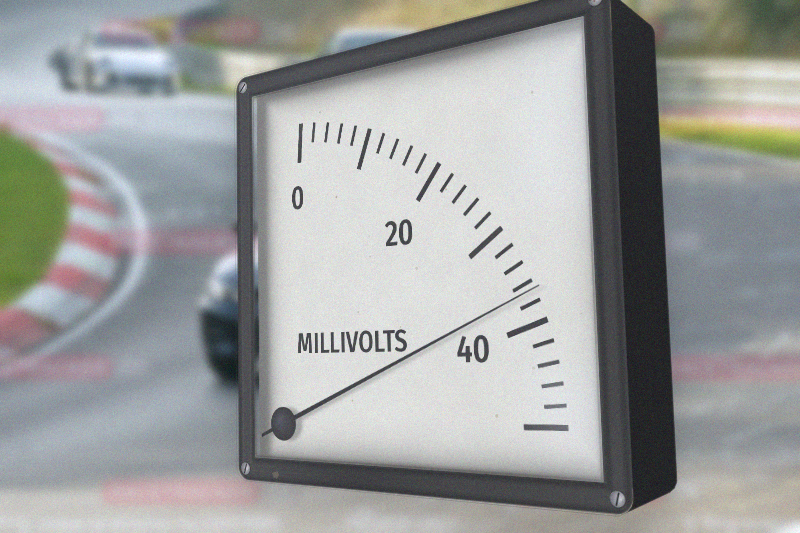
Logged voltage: 37; mV
